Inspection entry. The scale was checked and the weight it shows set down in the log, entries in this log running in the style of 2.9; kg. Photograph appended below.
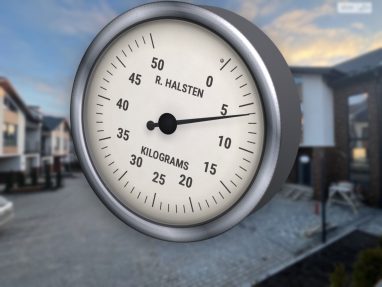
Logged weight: 6; kg
